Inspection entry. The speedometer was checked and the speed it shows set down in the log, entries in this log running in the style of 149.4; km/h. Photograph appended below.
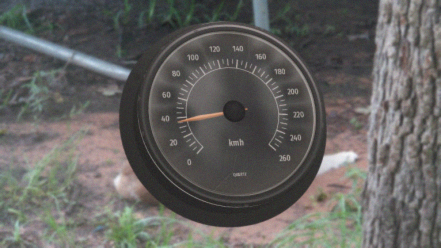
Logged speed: 35; km/h
